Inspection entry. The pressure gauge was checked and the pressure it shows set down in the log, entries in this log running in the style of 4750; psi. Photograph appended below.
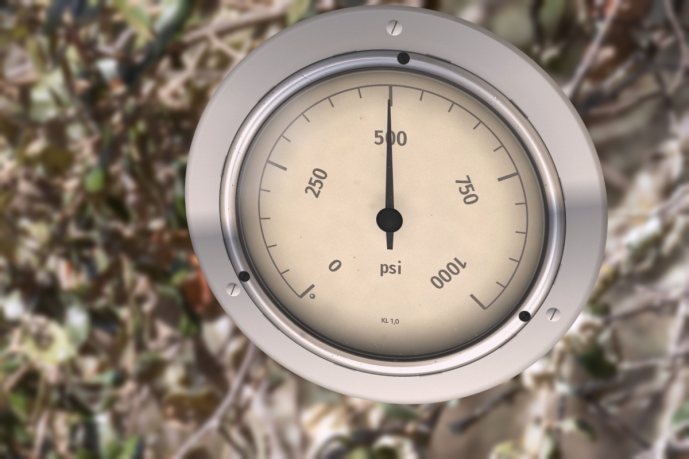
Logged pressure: 500; psi
